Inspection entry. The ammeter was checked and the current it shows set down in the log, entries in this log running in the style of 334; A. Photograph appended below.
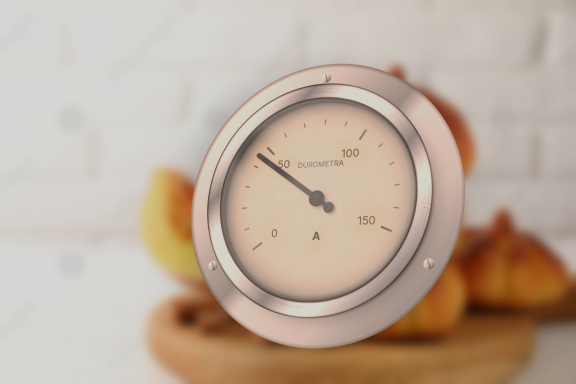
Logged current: 45; A
